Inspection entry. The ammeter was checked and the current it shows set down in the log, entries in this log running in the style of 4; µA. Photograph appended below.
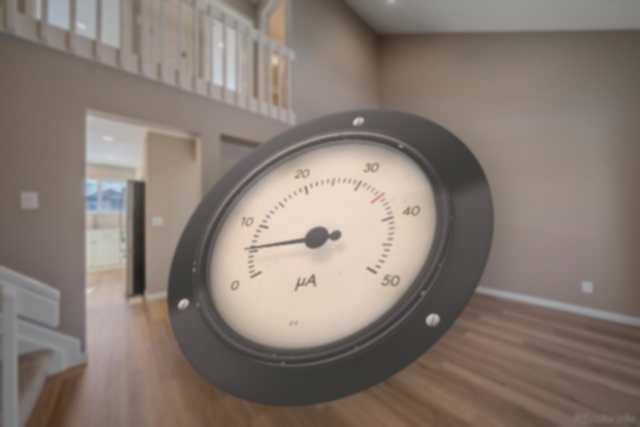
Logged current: 5; µA
